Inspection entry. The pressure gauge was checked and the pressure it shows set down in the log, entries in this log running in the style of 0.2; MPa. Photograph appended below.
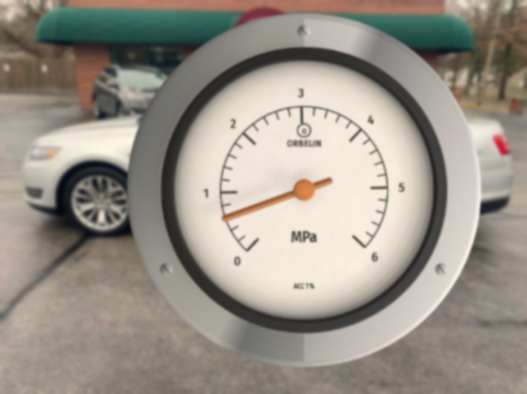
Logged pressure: 0.6; MPa
